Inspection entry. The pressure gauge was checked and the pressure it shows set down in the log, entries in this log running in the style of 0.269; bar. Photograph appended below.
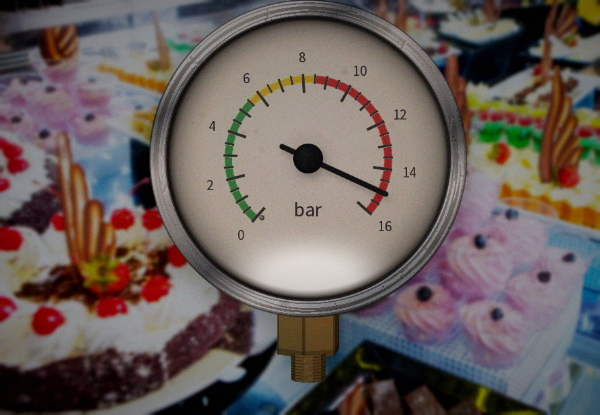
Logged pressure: 15; bar
